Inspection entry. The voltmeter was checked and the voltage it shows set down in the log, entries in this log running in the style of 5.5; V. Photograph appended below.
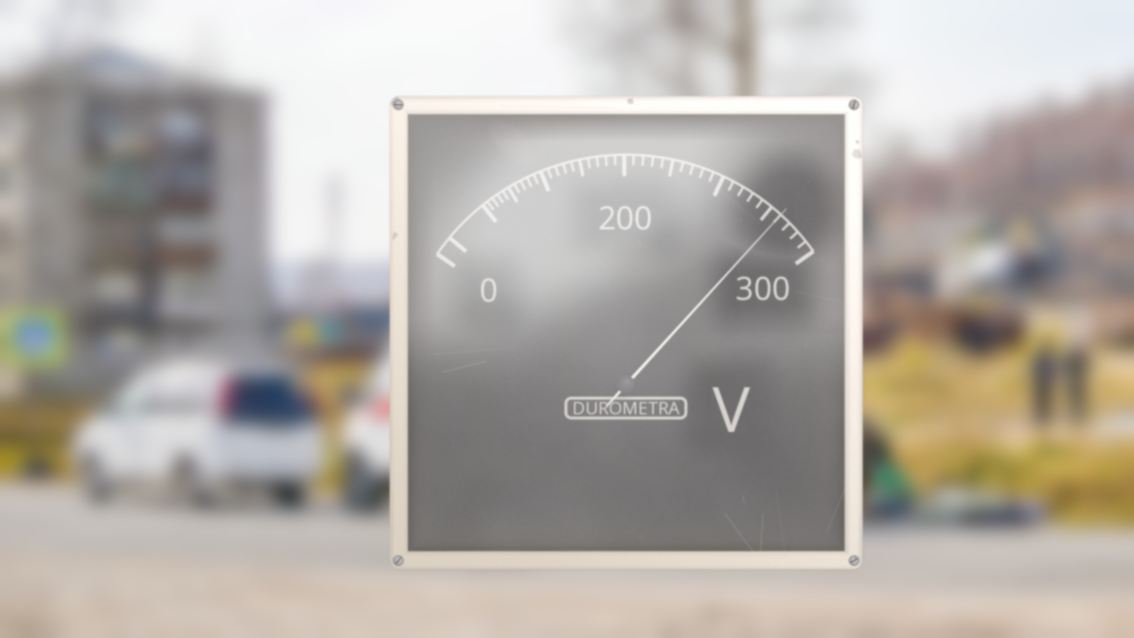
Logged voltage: 280; V
